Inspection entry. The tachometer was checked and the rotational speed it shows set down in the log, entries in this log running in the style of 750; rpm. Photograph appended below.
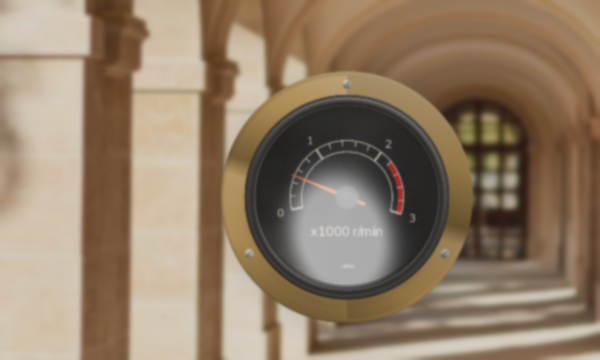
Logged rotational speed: 500; rpm
